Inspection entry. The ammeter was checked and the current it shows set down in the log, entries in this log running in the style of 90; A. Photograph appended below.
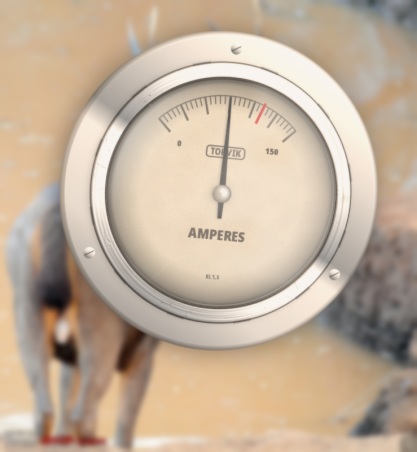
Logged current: 75; A
